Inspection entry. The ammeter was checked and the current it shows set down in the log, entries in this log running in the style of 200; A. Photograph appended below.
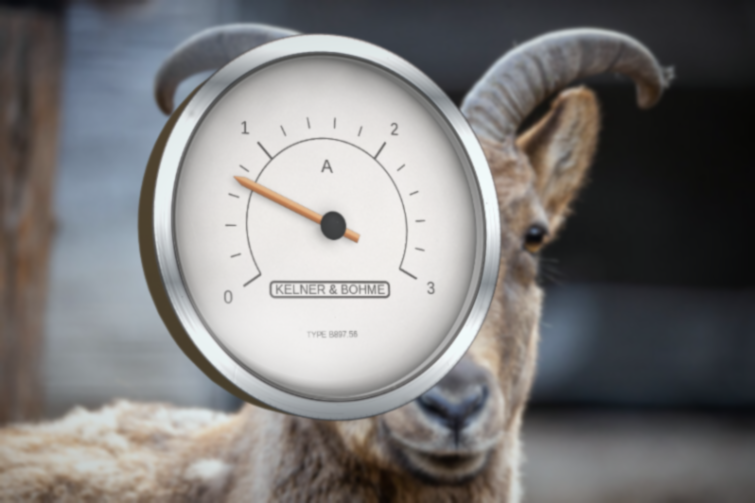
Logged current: 0.7; A
